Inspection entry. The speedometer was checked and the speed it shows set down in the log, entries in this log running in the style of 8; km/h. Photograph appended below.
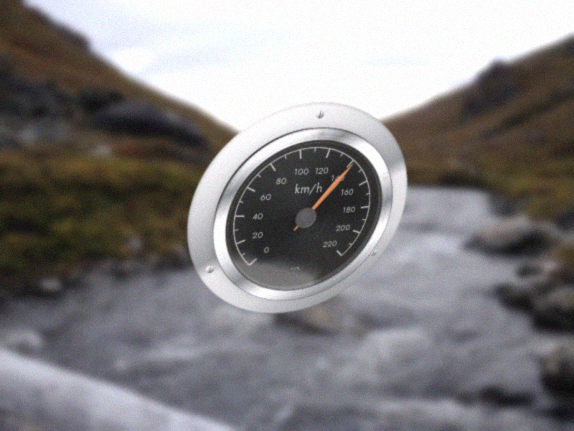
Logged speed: 140; km/h
